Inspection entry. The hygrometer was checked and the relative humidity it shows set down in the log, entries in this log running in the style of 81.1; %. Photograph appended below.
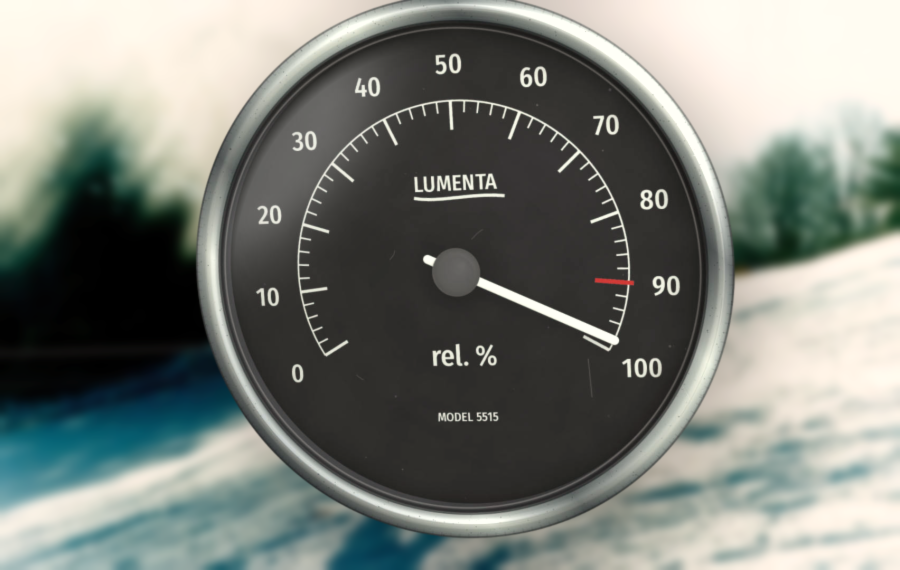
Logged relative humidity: 98; %
